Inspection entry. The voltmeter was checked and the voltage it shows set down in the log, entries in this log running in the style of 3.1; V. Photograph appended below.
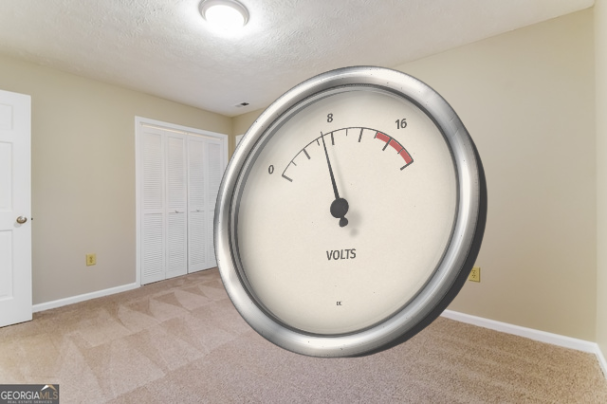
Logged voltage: 7; V
